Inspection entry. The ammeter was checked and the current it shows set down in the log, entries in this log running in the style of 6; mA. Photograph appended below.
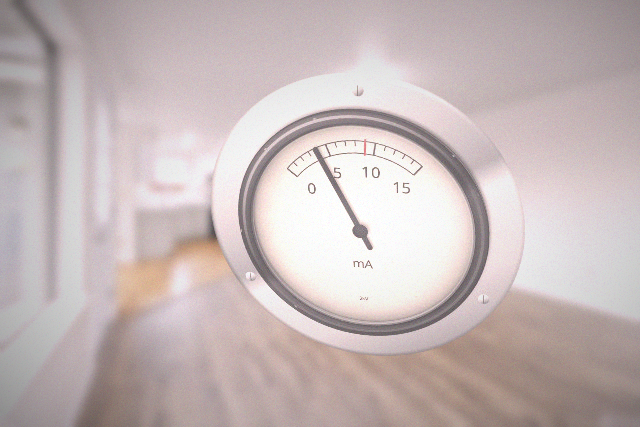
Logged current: 4; mA
